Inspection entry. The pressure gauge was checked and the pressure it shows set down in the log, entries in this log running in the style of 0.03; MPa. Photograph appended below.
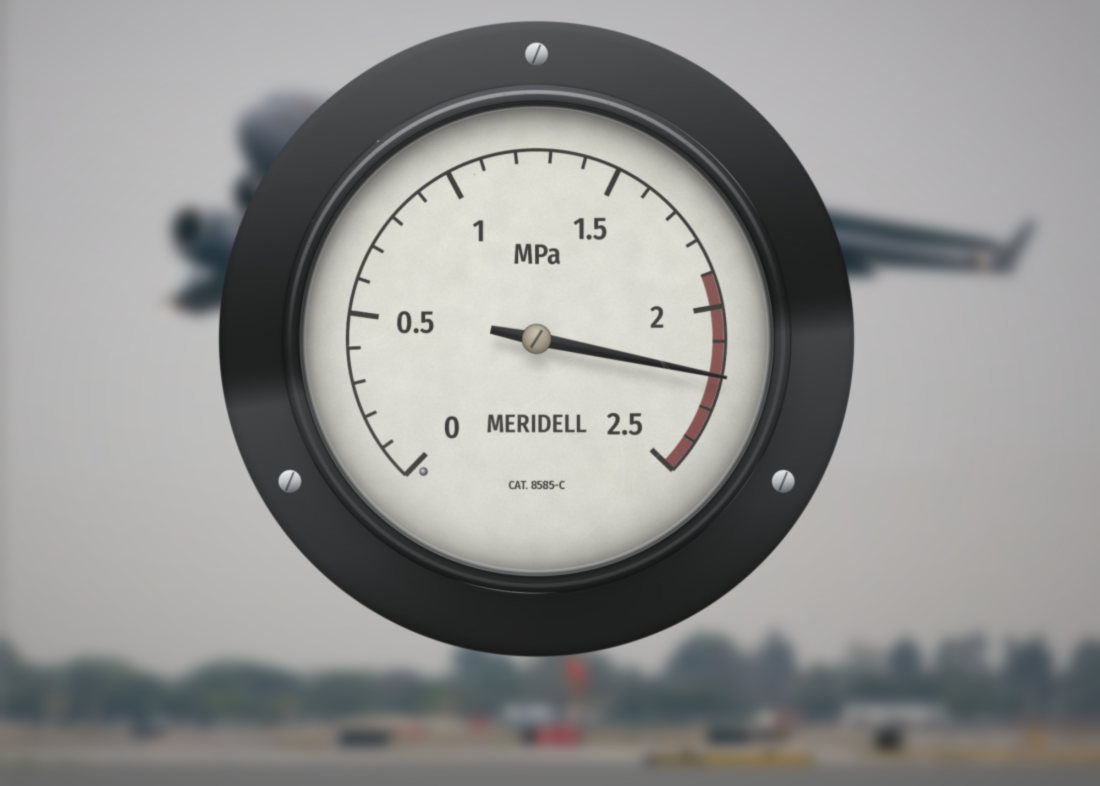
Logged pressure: 2.2; MPa
